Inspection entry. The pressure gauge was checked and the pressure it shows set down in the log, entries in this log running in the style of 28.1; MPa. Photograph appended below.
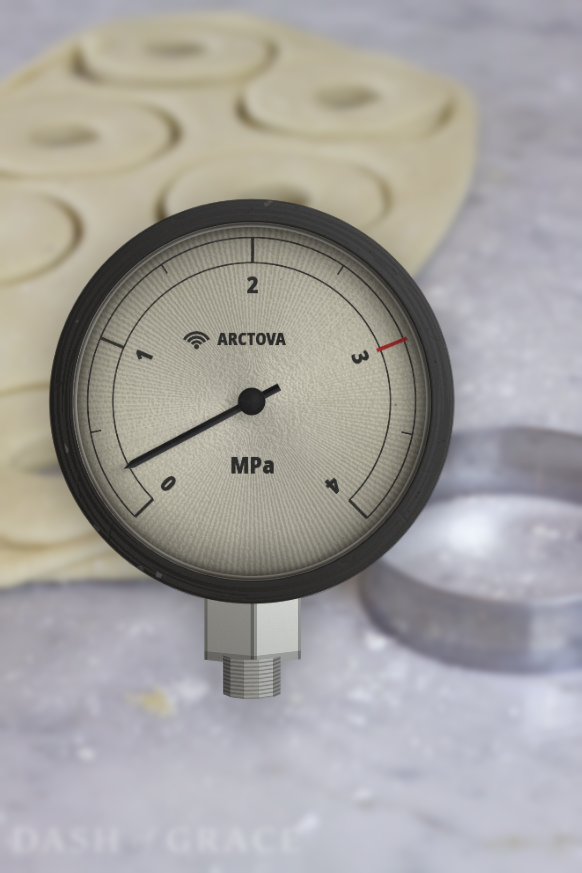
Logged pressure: 0.25; MPa
